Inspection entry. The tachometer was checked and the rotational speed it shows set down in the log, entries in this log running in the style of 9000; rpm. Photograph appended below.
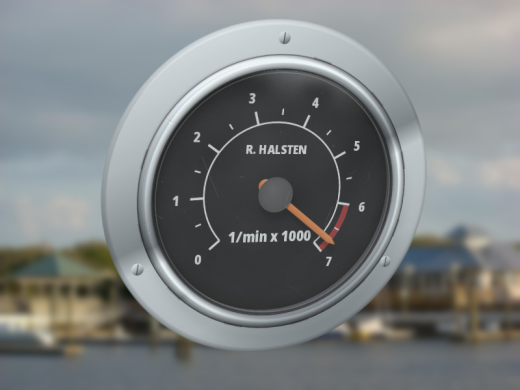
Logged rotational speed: 6750; rpm
